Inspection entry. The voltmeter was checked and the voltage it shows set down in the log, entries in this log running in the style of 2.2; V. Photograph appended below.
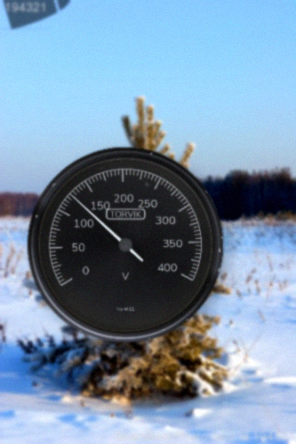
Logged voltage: 125; V
